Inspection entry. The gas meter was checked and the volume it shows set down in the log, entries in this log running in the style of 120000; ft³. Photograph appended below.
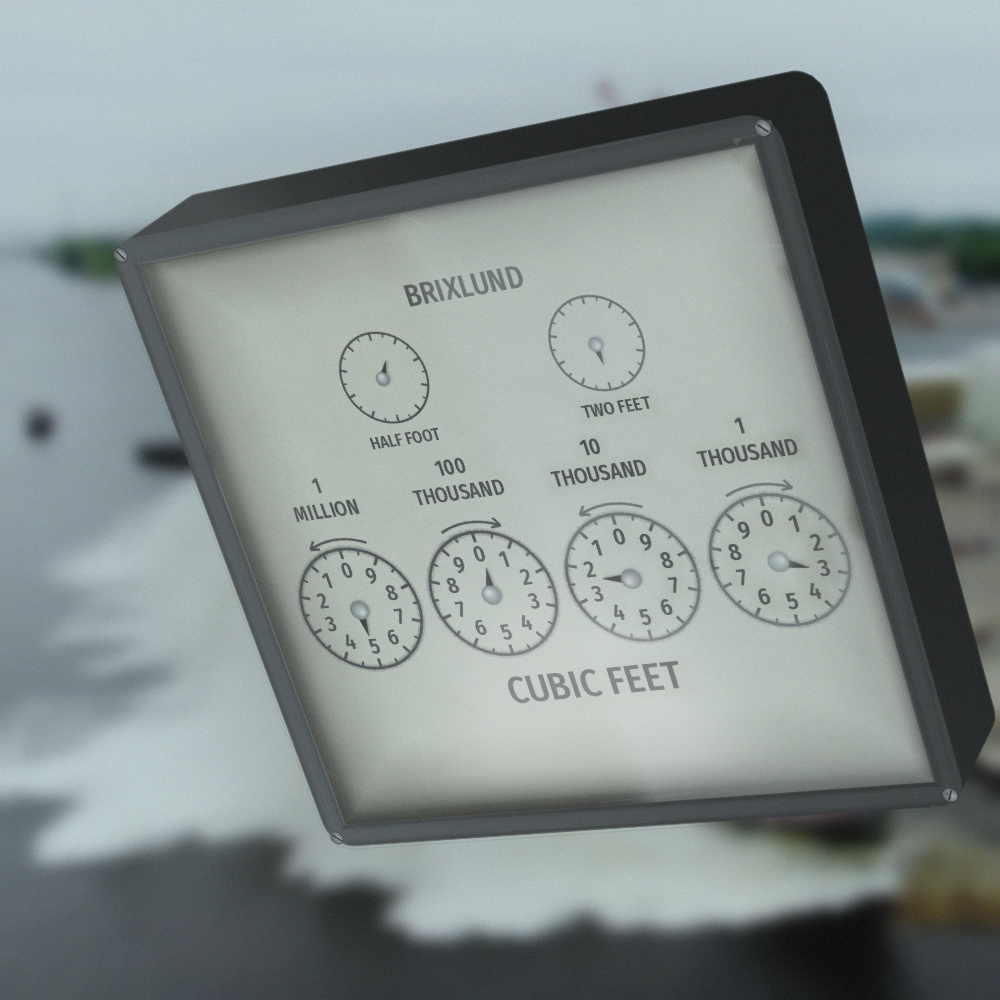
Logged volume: 502300; ft³
